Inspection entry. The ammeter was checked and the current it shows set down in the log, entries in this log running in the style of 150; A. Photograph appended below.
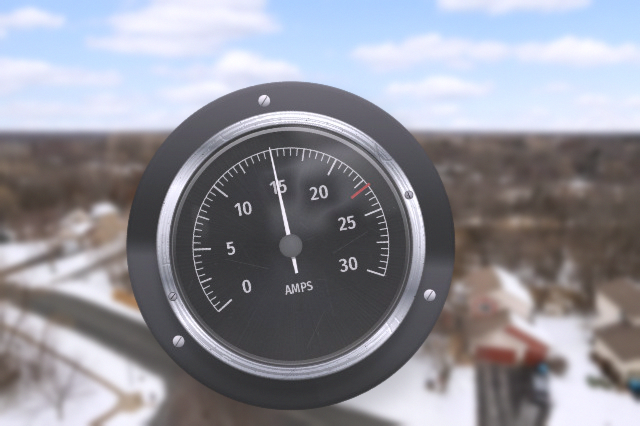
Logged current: 15; A
